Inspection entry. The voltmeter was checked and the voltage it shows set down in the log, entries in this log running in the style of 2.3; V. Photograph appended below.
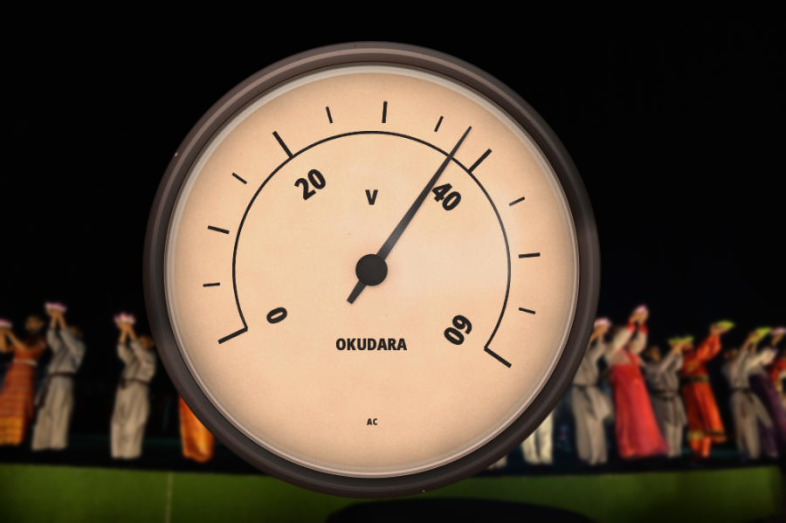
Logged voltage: 37.5; V
